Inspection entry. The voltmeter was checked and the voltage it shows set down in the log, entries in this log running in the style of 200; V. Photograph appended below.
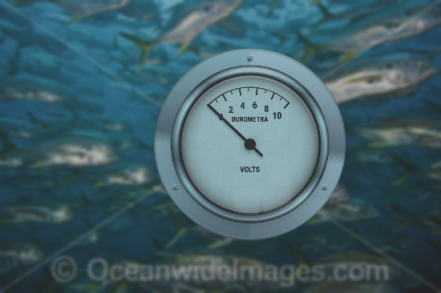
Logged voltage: 0; V
